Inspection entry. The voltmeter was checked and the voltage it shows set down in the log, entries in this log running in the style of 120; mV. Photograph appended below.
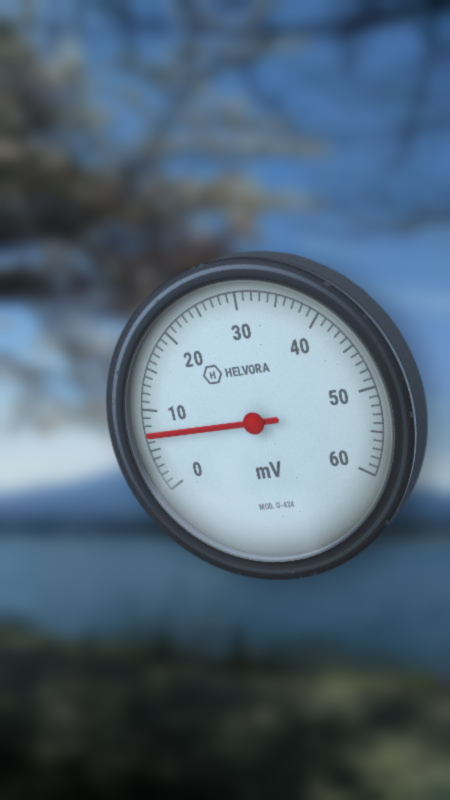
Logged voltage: 7; mV
